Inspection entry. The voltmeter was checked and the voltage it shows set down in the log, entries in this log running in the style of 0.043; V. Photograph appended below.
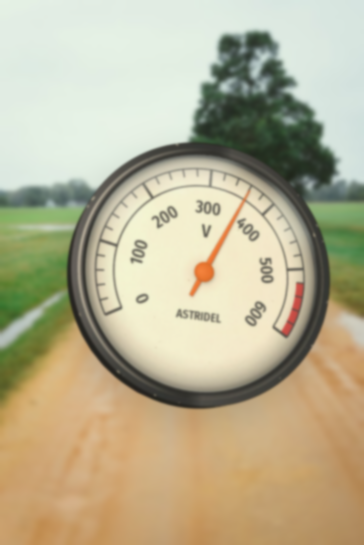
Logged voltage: 360; V
